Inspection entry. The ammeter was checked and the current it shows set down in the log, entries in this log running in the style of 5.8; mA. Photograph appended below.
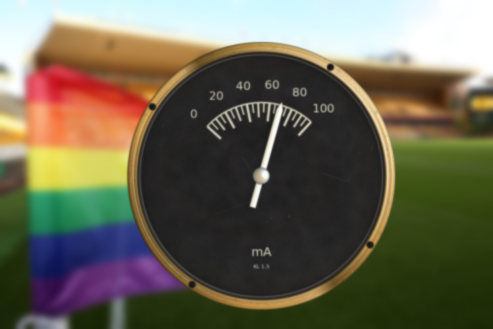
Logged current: 70; mA
